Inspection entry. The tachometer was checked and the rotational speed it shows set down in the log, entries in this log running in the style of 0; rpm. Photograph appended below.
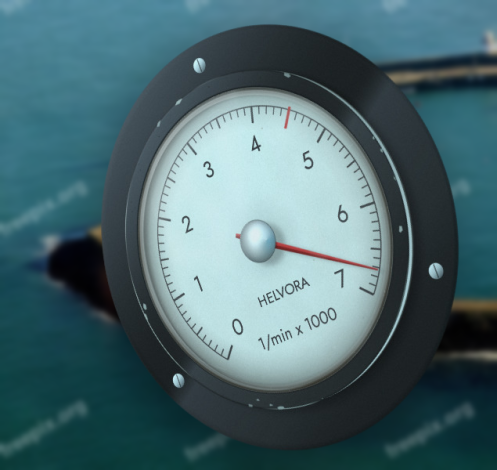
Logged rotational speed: 6700; rpm
